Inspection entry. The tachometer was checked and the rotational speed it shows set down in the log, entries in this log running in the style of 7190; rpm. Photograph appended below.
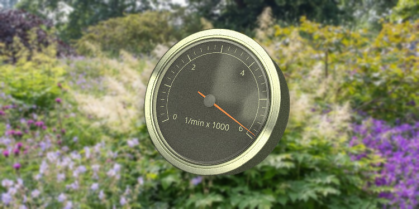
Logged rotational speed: 5900; rpm
